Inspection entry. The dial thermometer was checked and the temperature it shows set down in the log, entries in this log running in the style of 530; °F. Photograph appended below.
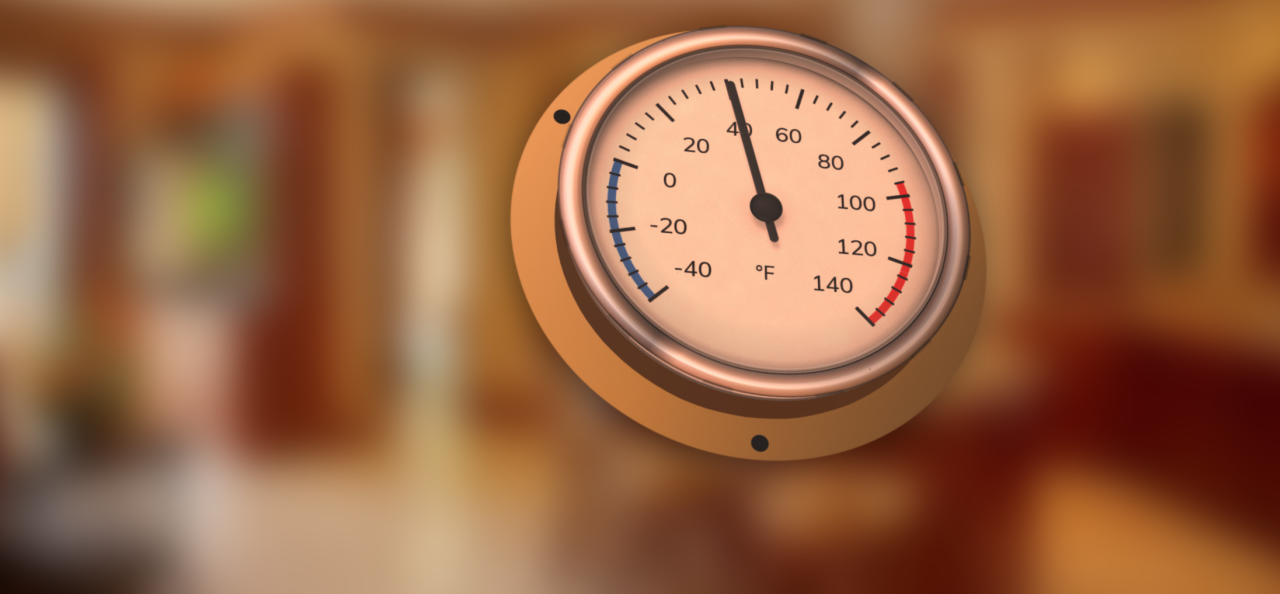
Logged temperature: 40; °F
